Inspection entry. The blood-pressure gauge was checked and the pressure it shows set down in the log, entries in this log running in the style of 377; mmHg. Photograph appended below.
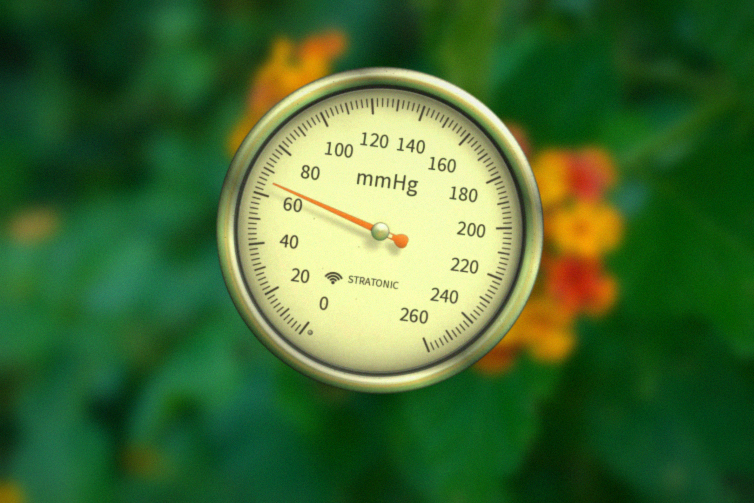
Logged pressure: 66; mmHg
